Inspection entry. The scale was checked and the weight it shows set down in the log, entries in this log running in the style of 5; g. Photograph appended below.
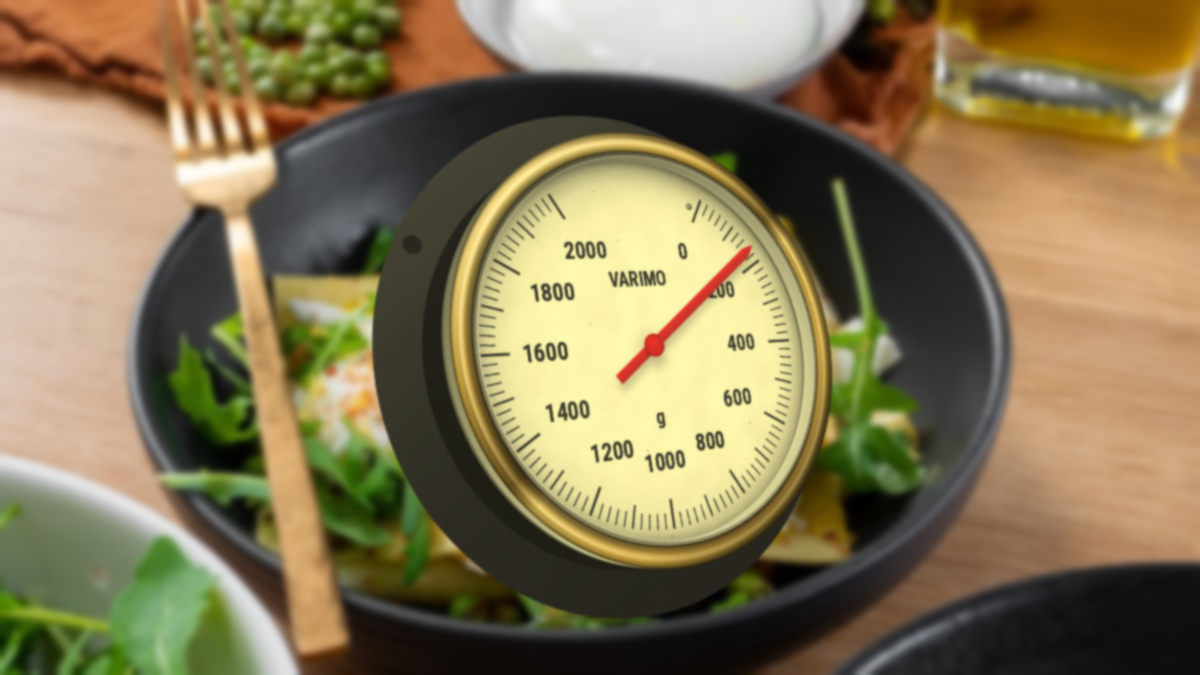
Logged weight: 160; g
